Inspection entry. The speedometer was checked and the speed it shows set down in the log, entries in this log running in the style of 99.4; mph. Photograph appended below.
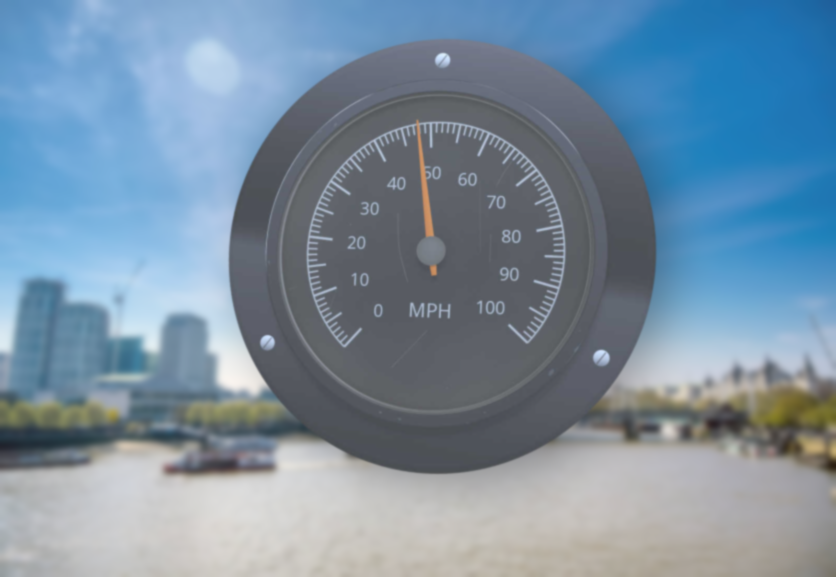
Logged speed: 48; mph
